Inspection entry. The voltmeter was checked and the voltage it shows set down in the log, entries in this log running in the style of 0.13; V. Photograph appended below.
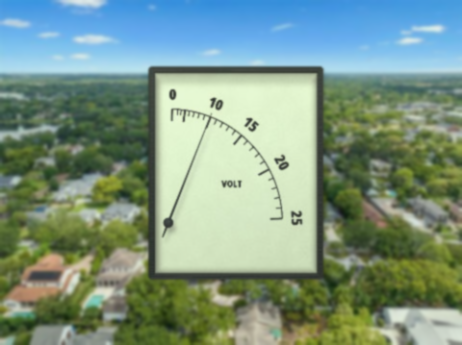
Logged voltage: 10; V
